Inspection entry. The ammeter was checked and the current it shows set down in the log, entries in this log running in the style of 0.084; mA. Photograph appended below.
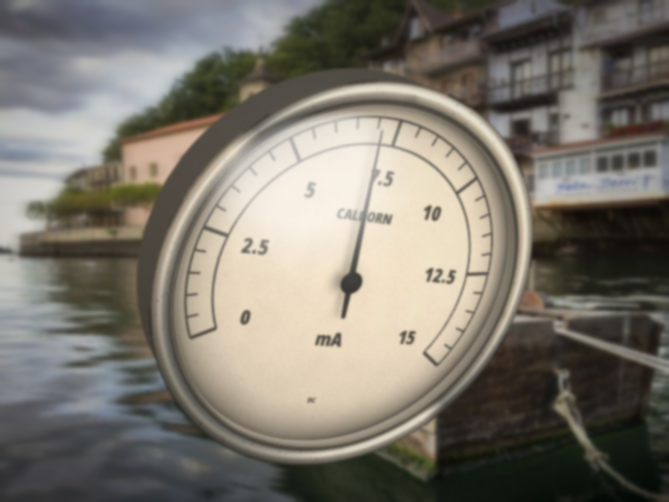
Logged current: 7; mA
